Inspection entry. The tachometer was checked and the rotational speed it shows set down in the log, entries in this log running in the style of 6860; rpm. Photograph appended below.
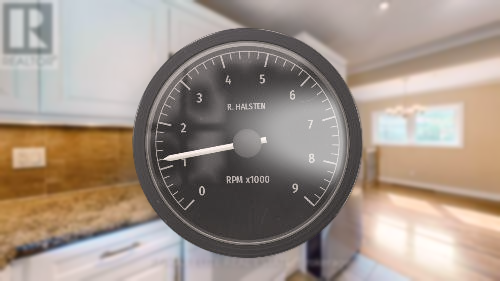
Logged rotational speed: 1200; rpm
